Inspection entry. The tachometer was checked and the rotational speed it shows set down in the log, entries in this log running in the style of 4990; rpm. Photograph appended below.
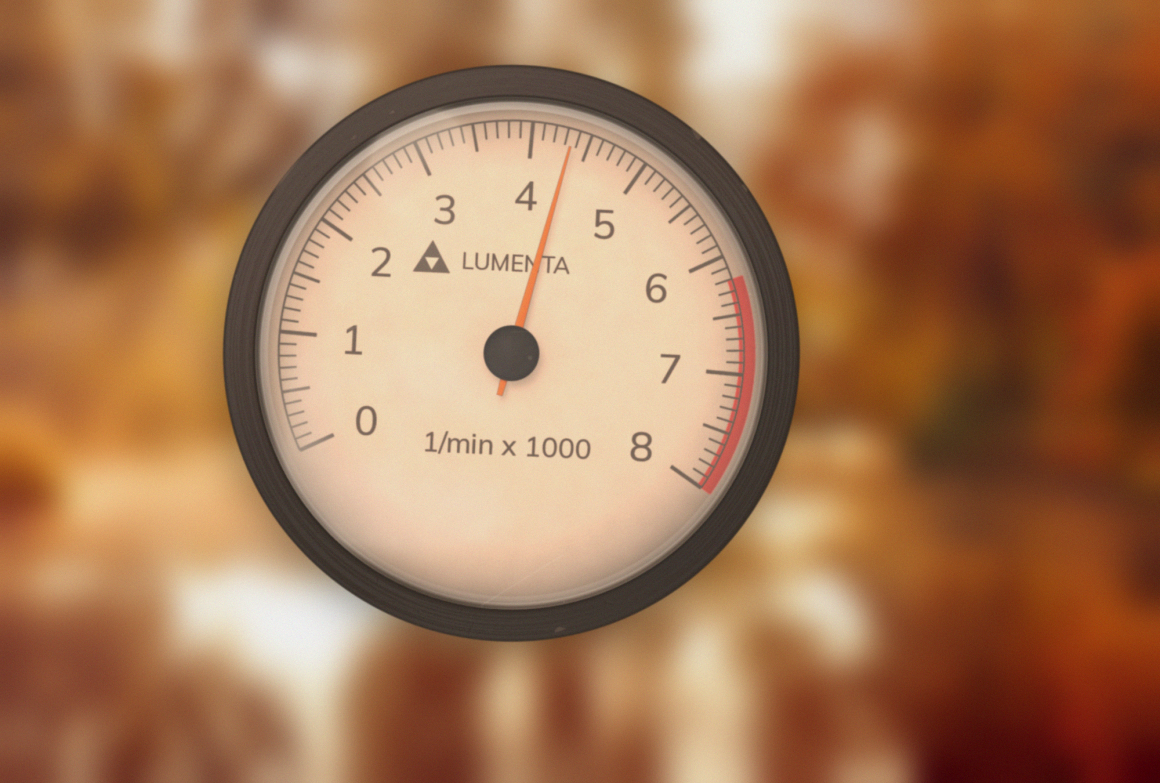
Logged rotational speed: 4350; rpm
